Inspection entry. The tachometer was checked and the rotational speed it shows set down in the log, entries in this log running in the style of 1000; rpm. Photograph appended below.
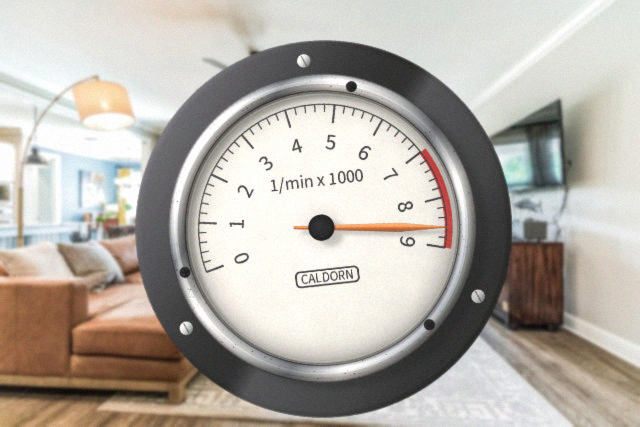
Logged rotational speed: 8600; rpm
